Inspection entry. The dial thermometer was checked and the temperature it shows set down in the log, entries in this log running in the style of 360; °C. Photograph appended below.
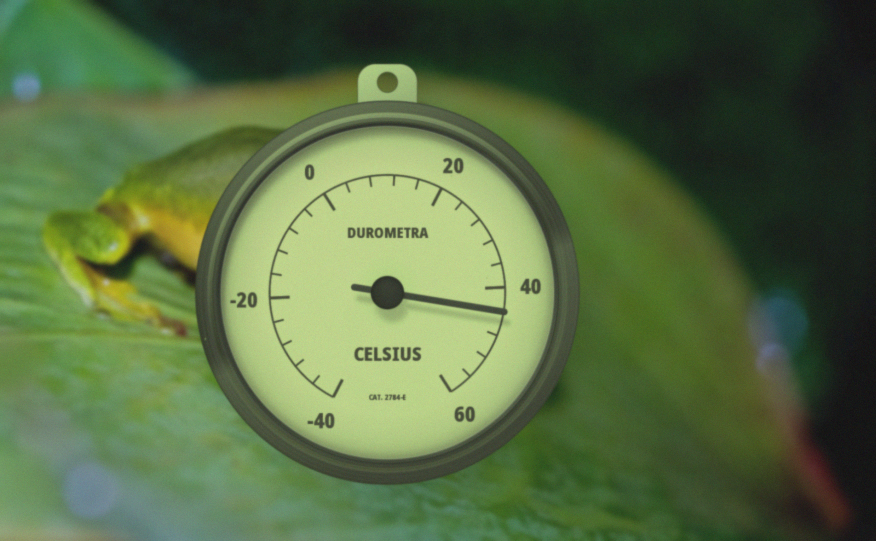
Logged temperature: 44; °C
